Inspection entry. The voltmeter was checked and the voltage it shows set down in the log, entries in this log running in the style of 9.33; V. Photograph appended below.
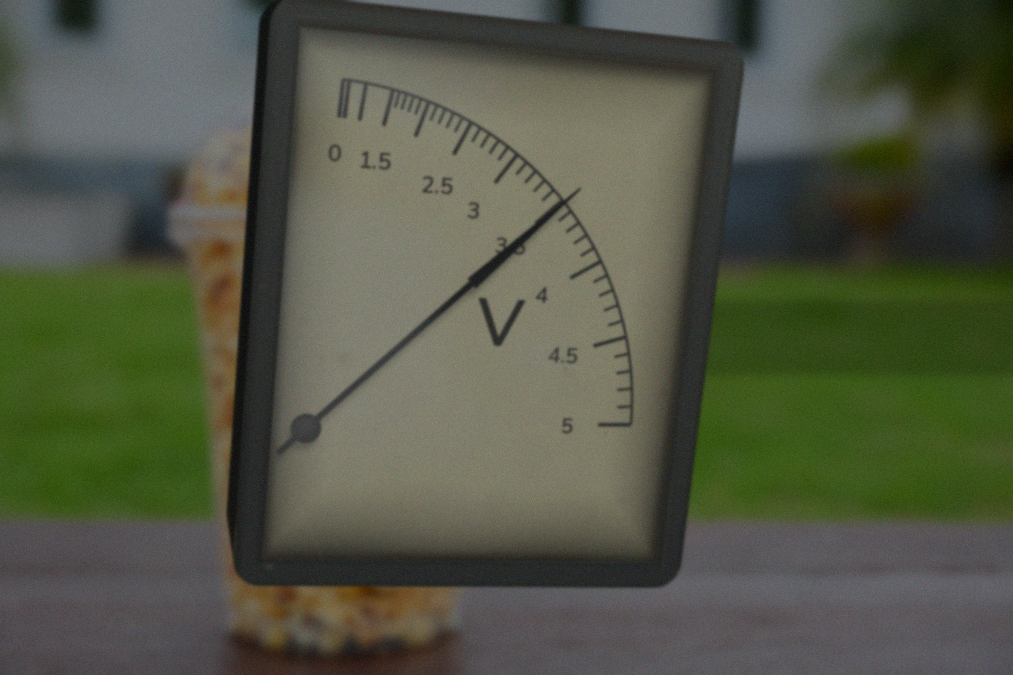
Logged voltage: 3.5; V
